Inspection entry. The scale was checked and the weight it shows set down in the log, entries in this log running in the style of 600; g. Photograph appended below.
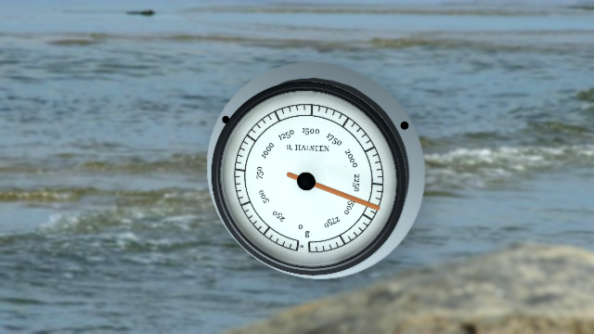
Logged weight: 2400; g
